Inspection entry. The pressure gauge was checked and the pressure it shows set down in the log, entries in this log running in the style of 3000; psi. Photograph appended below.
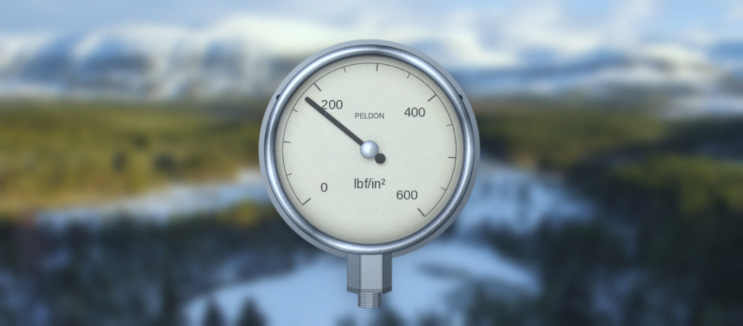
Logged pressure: 175; psi
